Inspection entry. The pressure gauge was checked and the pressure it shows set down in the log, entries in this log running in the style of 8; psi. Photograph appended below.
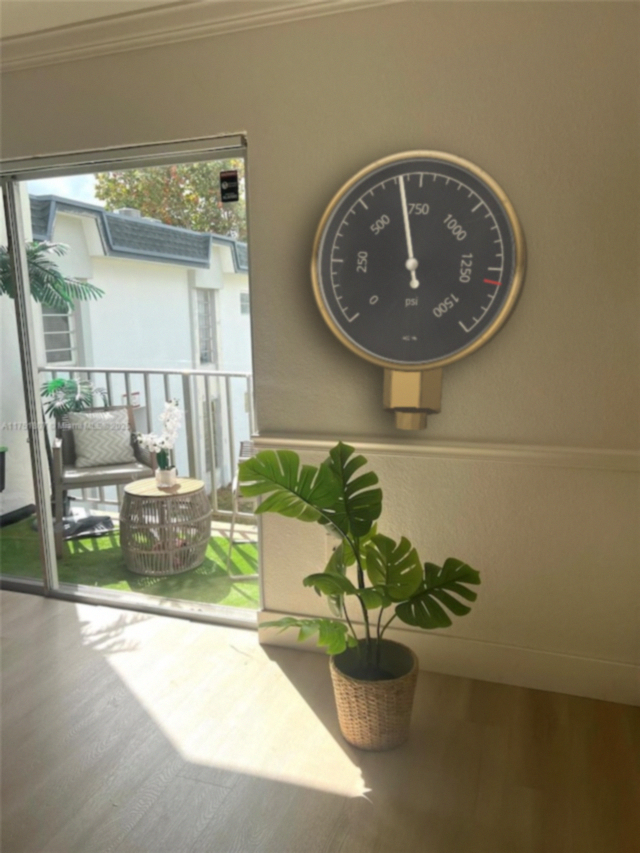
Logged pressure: 675; psi
